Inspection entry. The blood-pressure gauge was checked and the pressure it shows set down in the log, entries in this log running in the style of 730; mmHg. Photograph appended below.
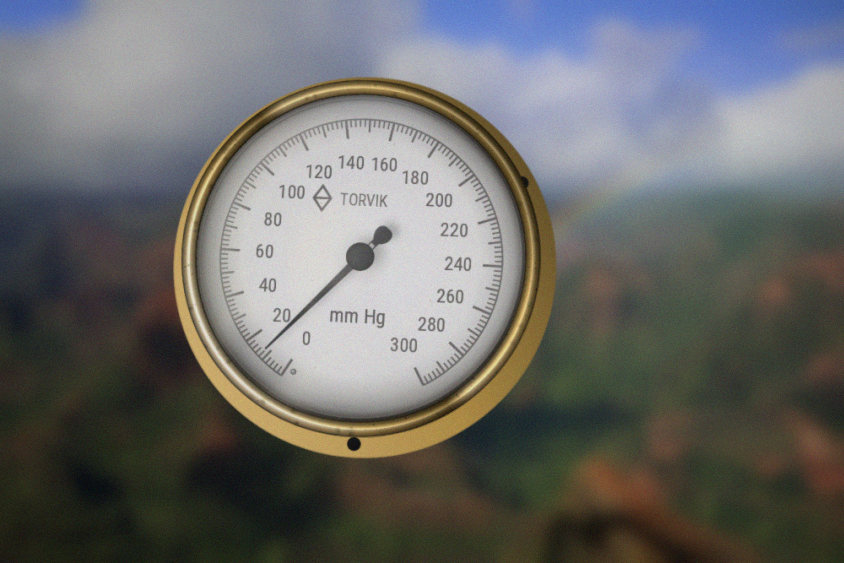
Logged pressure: 12; mmHg
